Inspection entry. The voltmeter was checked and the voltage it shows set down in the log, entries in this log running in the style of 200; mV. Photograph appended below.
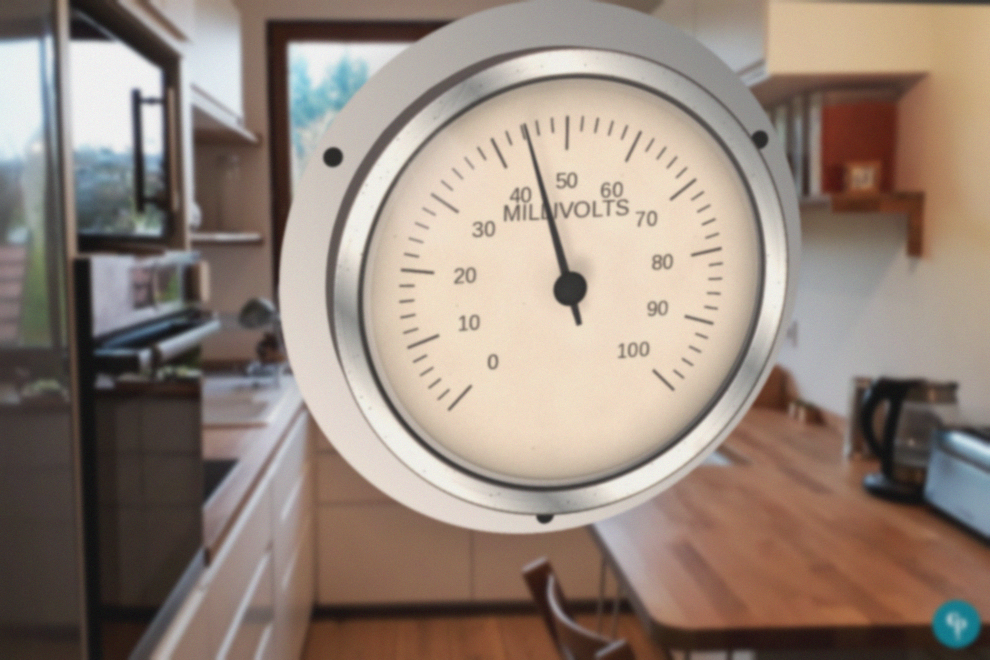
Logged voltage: 44; mV
